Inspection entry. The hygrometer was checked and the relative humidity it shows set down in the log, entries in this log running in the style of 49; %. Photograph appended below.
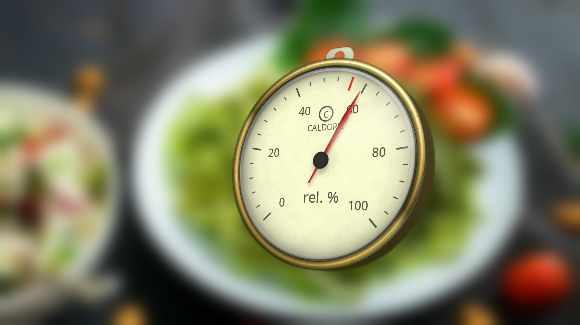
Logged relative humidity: 60; %
